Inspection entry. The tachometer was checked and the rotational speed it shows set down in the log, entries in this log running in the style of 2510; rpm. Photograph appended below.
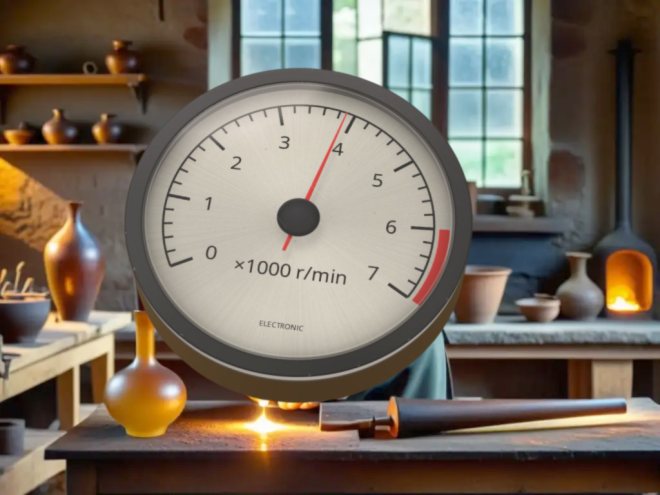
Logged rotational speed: 3900; rpm
